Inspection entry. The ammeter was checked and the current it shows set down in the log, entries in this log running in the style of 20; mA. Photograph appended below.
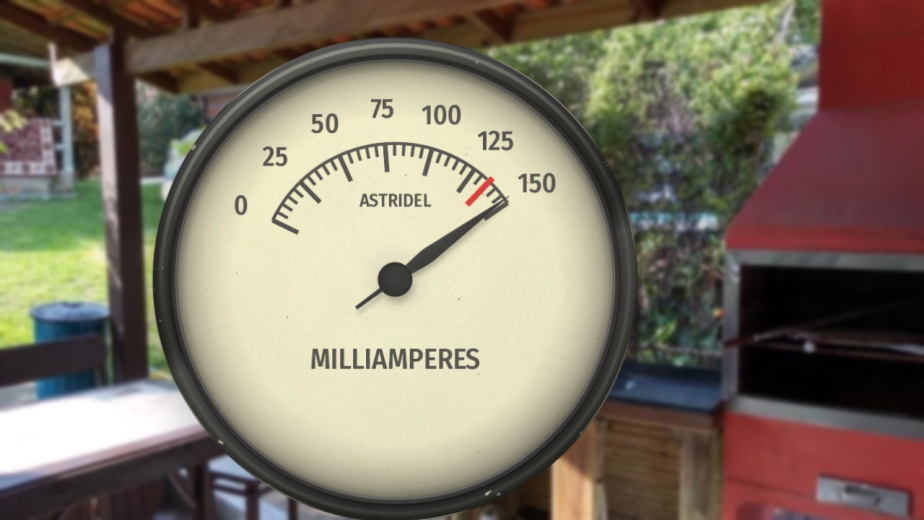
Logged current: 147.5; mA
